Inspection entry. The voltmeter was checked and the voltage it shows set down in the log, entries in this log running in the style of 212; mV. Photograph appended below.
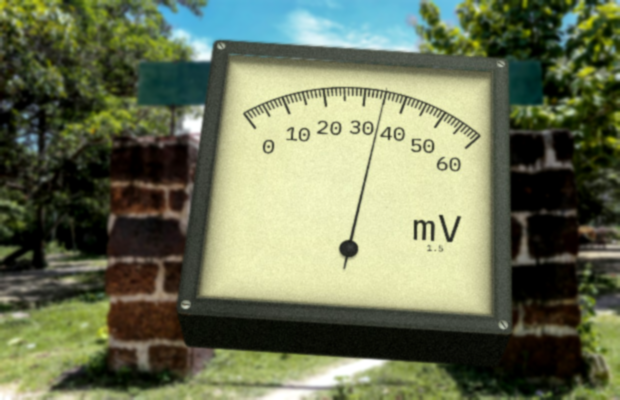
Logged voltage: 35; mV
